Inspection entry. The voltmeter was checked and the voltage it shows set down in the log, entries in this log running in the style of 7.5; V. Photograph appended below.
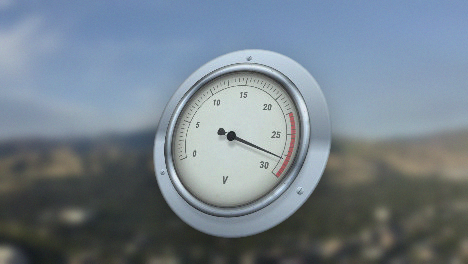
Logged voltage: 28; V
